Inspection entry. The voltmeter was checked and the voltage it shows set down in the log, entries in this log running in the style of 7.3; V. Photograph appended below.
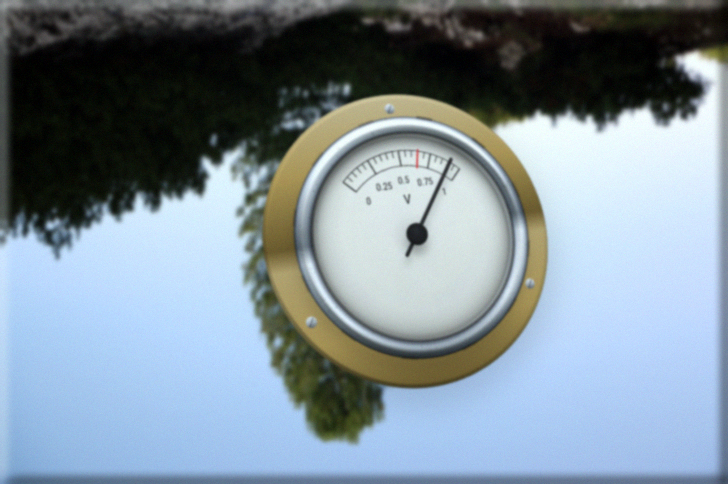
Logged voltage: 0.9; V
